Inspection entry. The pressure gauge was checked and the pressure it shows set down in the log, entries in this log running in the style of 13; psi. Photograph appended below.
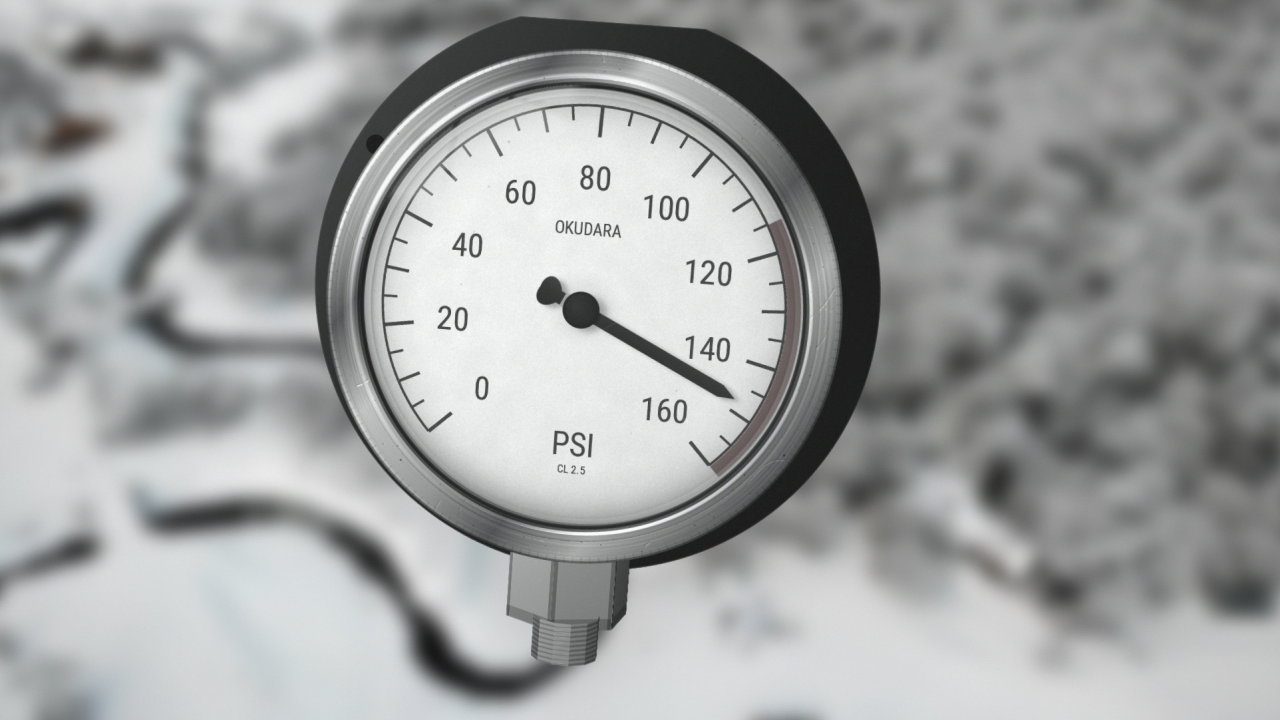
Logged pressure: 147.5; psi
